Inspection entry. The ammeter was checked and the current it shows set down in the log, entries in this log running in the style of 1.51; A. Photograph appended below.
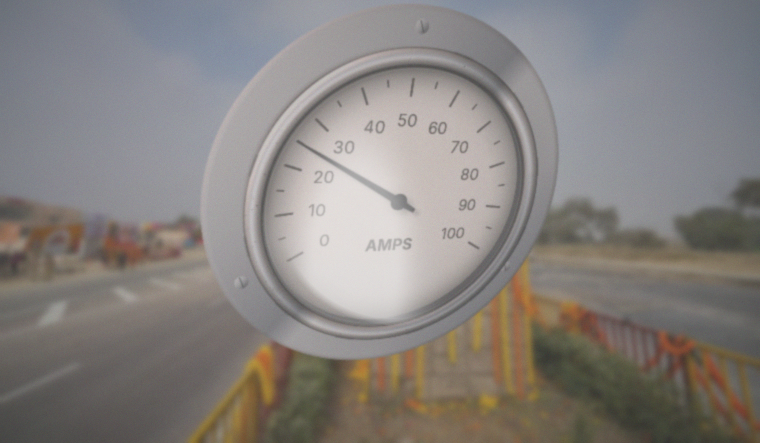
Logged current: 25; A
